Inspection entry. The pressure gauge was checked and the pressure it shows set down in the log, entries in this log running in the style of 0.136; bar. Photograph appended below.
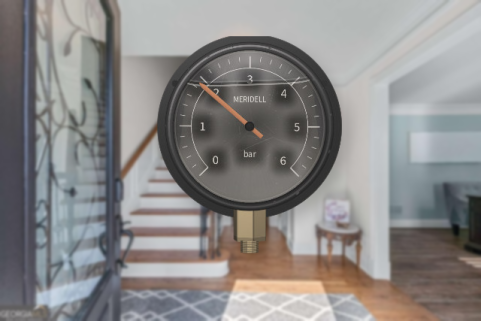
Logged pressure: 1.9; bar
